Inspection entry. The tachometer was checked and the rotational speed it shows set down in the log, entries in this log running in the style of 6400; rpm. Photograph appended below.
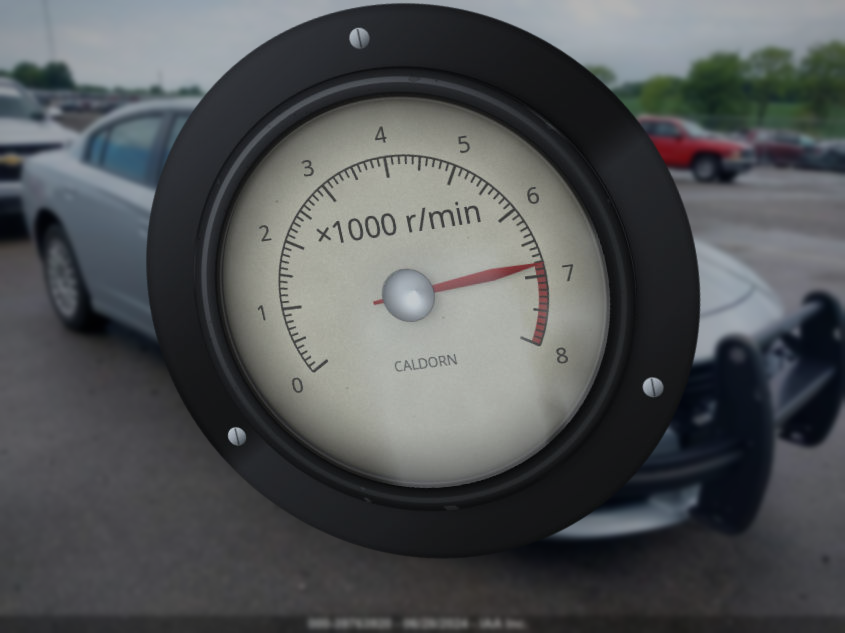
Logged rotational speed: 6800; rpm
